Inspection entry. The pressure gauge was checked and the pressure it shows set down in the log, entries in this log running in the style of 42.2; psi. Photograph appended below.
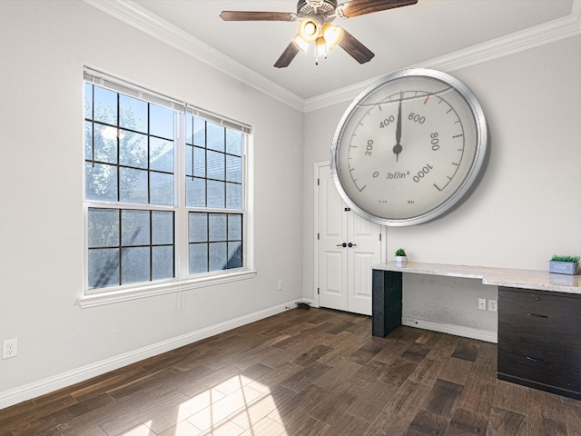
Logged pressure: 500; psi
